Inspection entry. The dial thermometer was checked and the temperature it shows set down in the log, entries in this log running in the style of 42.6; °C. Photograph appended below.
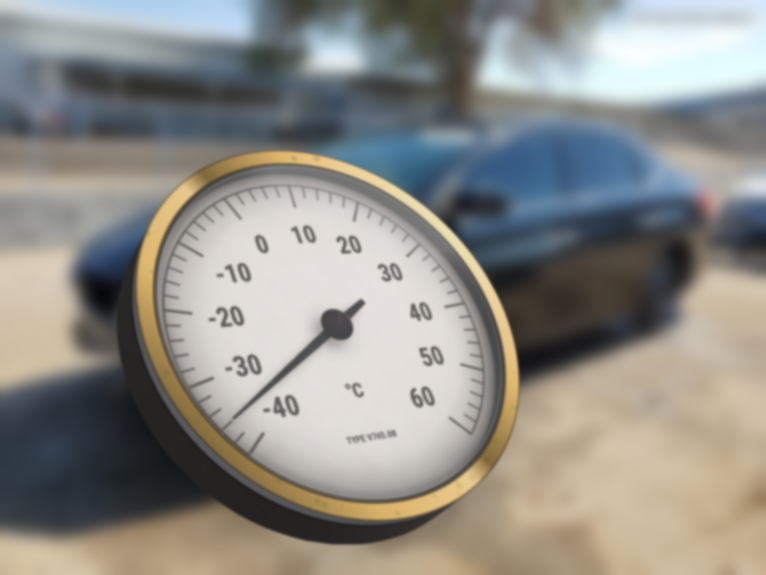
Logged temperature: -36; °C
